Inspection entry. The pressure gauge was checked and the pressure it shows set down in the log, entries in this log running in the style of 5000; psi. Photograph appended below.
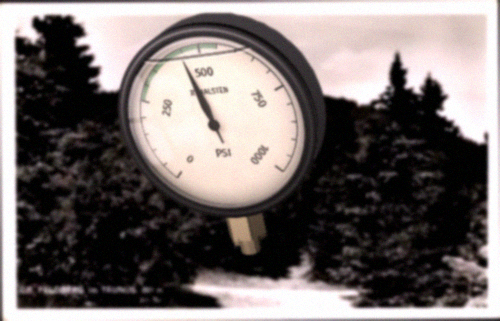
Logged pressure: 450; psi
